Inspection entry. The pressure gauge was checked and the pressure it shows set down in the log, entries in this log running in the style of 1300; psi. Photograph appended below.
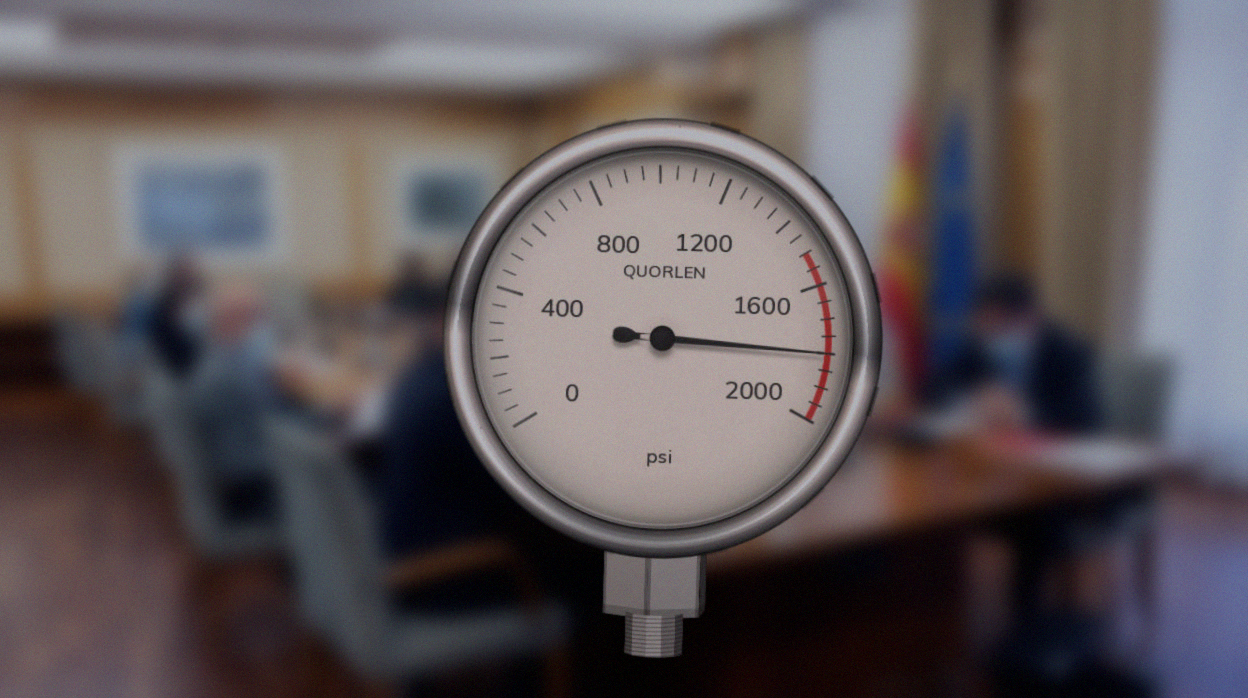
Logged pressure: 1800; psi
